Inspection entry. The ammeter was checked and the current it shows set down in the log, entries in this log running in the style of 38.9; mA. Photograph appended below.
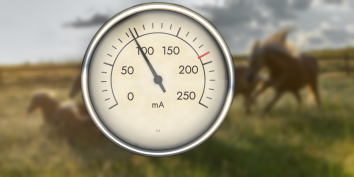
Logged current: 95; mA
